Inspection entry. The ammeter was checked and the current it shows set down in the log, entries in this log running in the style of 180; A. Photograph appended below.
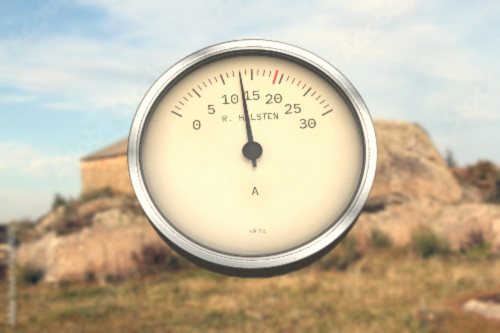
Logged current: 13; A
